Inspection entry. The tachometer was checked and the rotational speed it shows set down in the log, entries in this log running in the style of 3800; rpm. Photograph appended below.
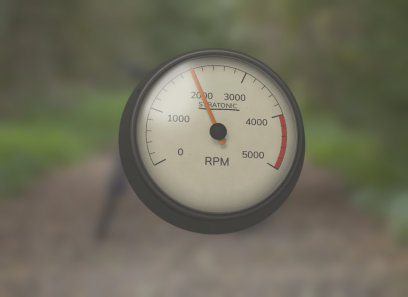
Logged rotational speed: 2000; rpm
